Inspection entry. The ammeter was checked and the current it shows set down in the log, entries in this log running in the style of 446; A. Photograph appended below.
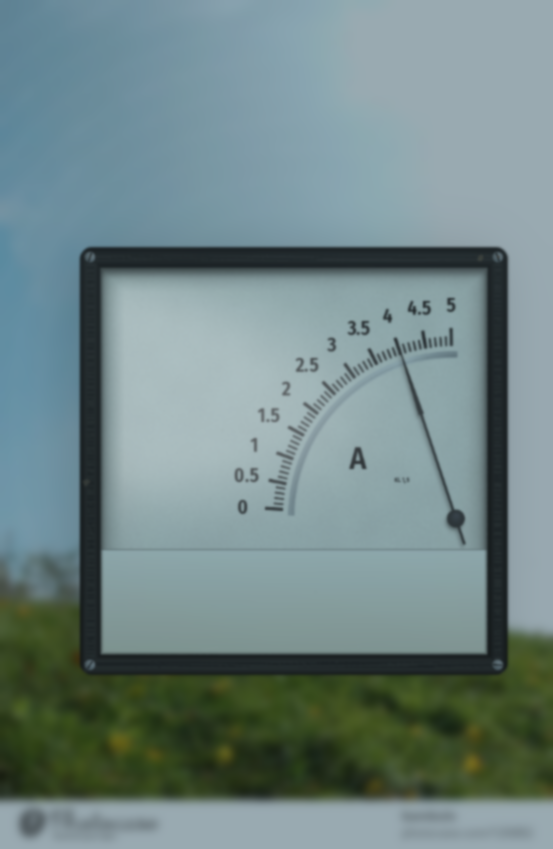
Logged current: 4; A
